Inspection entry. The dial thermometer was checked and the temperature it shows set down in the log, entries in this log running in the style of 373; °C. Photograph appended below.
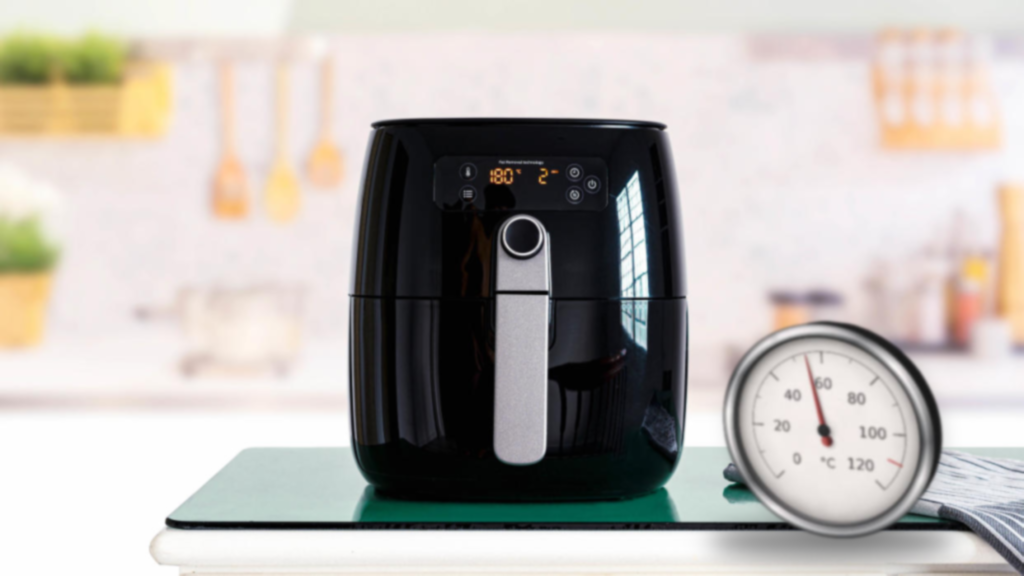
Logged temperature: 55; °C
